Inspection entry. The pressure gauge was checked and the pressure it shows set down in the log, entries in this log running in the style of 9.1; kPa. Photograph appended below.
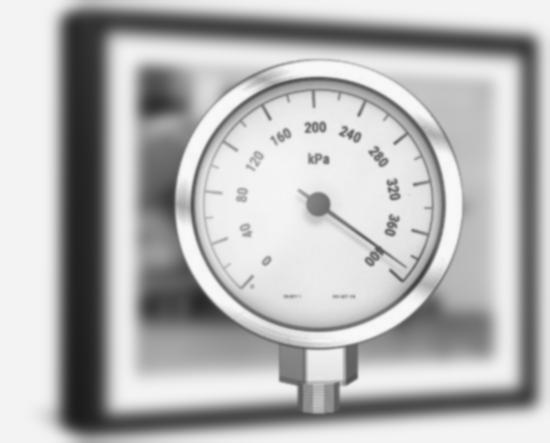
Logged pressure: 390; kPa
